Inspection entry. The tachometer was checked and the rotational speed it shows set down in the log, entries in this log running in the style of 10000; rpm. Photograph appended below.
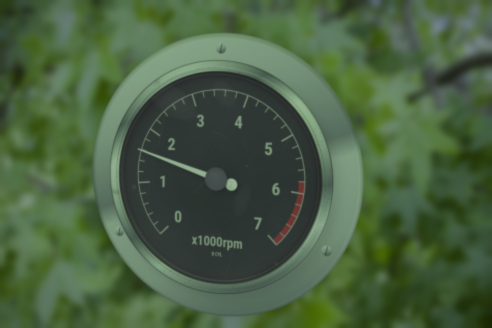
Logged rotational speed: 1600; rpm
